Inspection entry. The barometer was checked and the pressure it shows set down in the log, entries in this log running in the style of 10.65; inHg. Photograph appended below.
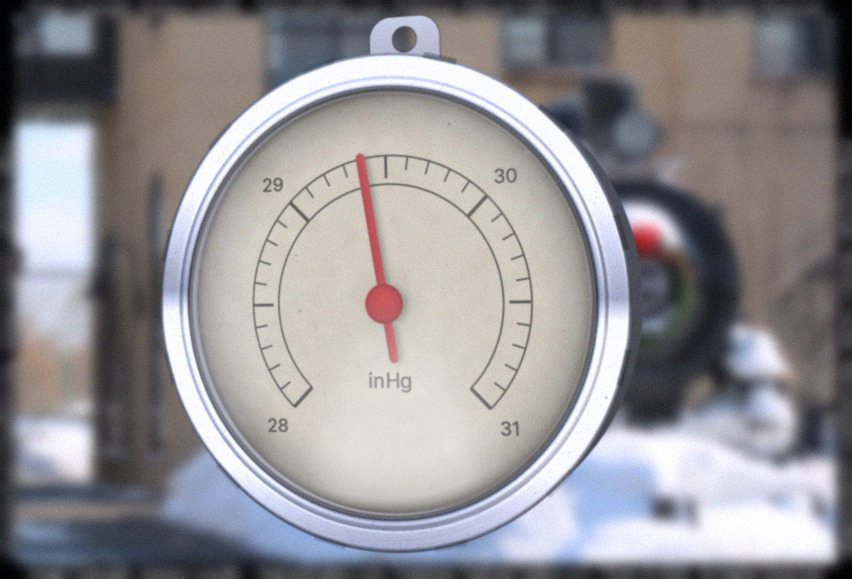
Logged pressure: 29.4; inHg
